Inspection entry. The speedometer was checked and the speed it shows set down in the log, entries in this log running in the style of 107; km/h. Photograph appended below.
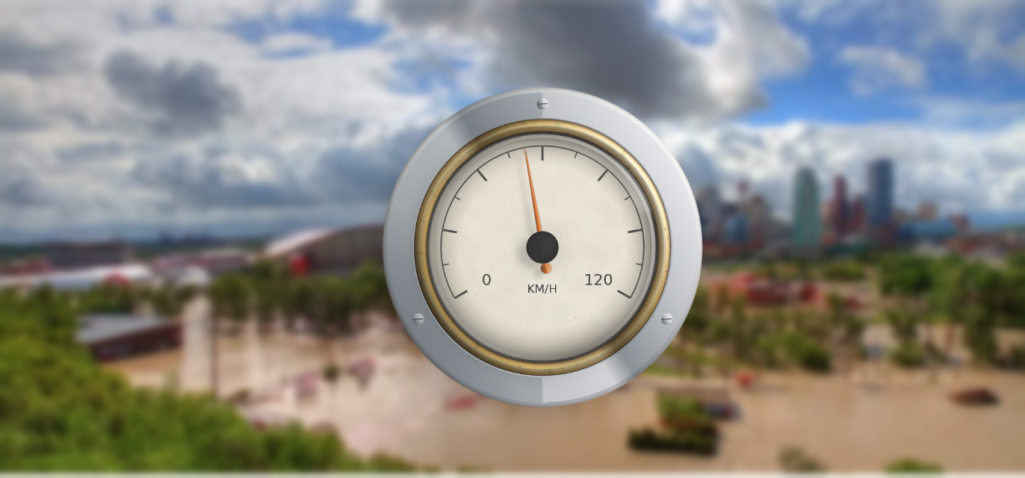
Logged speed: 55; km/h
